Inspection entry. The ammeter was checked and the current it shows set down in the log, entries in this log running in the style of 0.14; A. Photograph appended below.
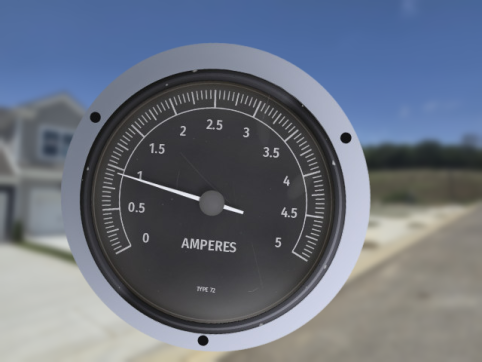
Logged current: 0.95; A
